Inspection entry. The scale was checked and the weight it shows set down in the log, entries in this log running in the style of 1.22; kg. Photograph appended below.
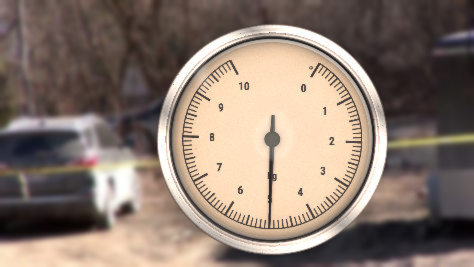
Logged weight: 5; kg
